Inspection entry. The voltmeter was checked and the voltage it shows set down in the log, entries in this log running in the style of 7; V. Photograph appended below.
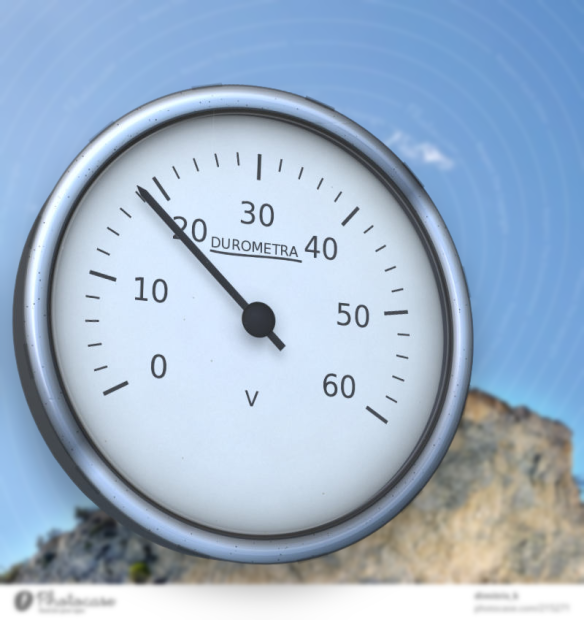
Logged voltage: 18; V
